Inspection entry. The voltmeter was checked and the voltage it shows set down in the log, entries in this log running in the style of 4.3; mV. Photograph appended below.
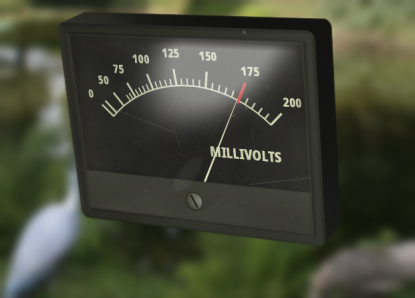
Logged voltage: 175; mV
